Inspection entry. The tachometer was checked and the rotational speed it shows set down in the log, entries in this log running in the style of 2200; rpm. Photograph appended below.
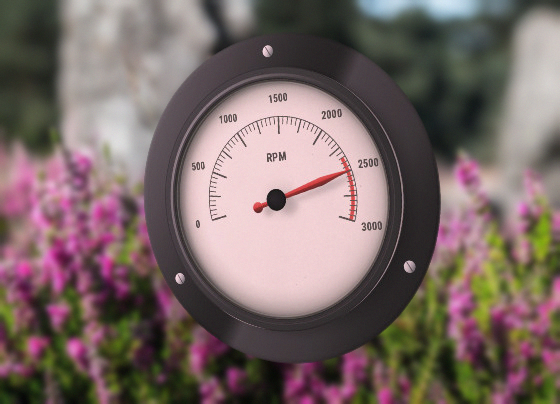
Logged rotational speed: 2500; rpm
